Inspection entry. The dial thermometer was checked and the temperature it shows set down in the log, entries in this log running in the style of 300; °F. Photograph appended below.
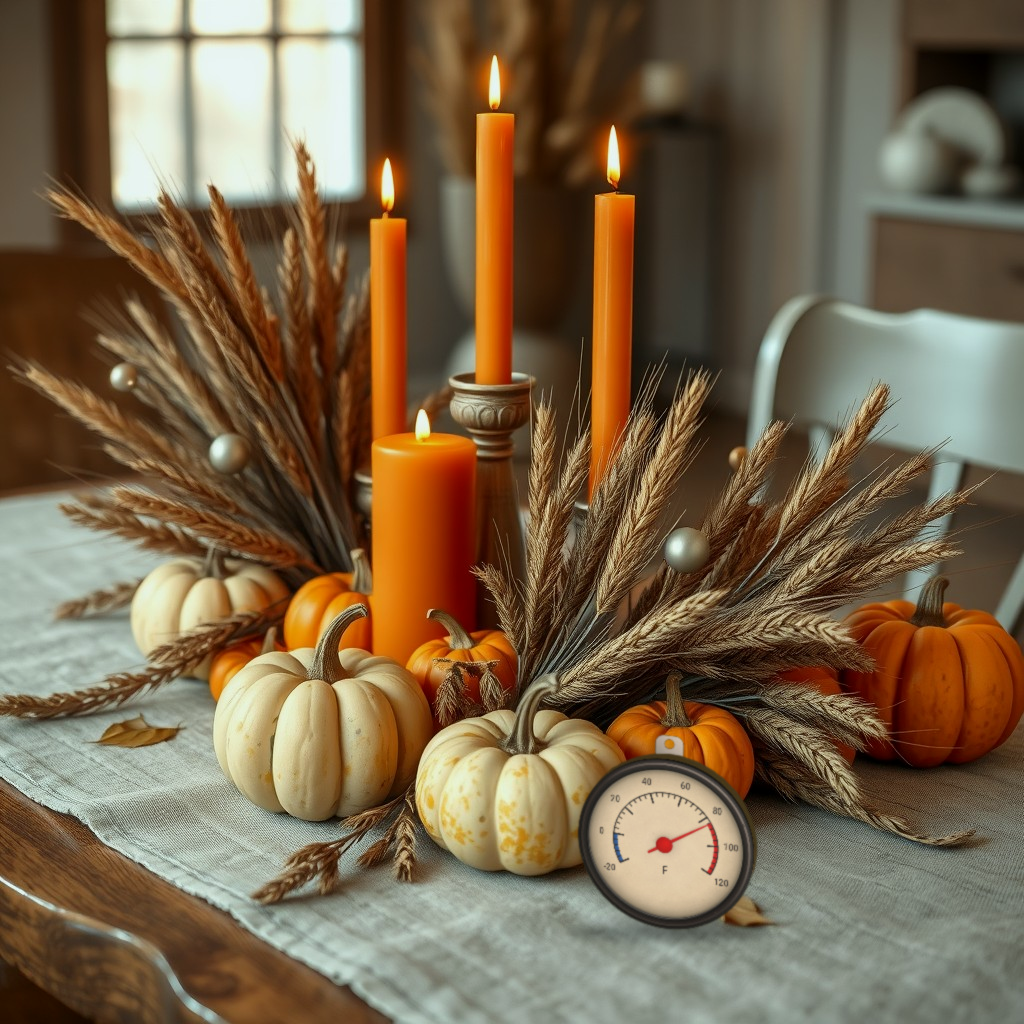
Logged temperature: 84; °F
